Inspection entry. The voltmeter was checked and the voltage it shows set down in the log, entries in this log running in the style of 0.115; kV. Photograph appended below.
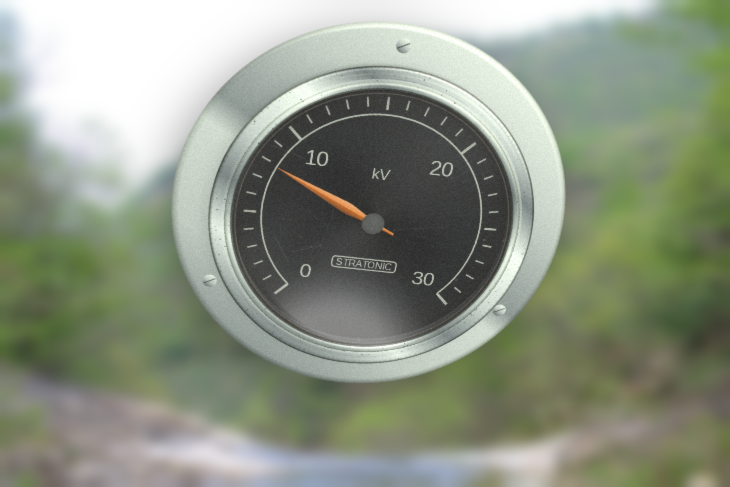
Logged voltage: 8; kV
